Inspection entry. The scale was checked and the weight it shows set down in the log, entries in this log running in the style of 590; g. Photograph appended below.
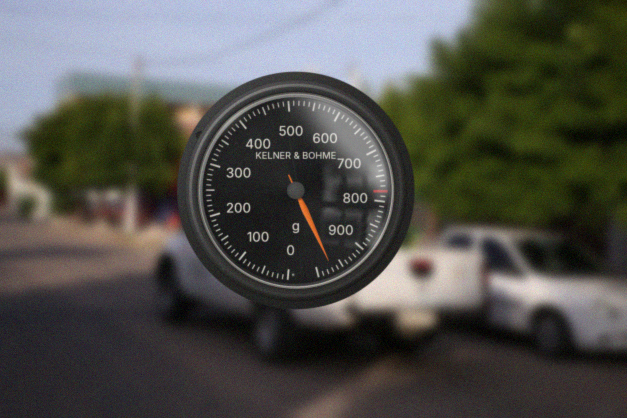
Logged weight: 970; g
